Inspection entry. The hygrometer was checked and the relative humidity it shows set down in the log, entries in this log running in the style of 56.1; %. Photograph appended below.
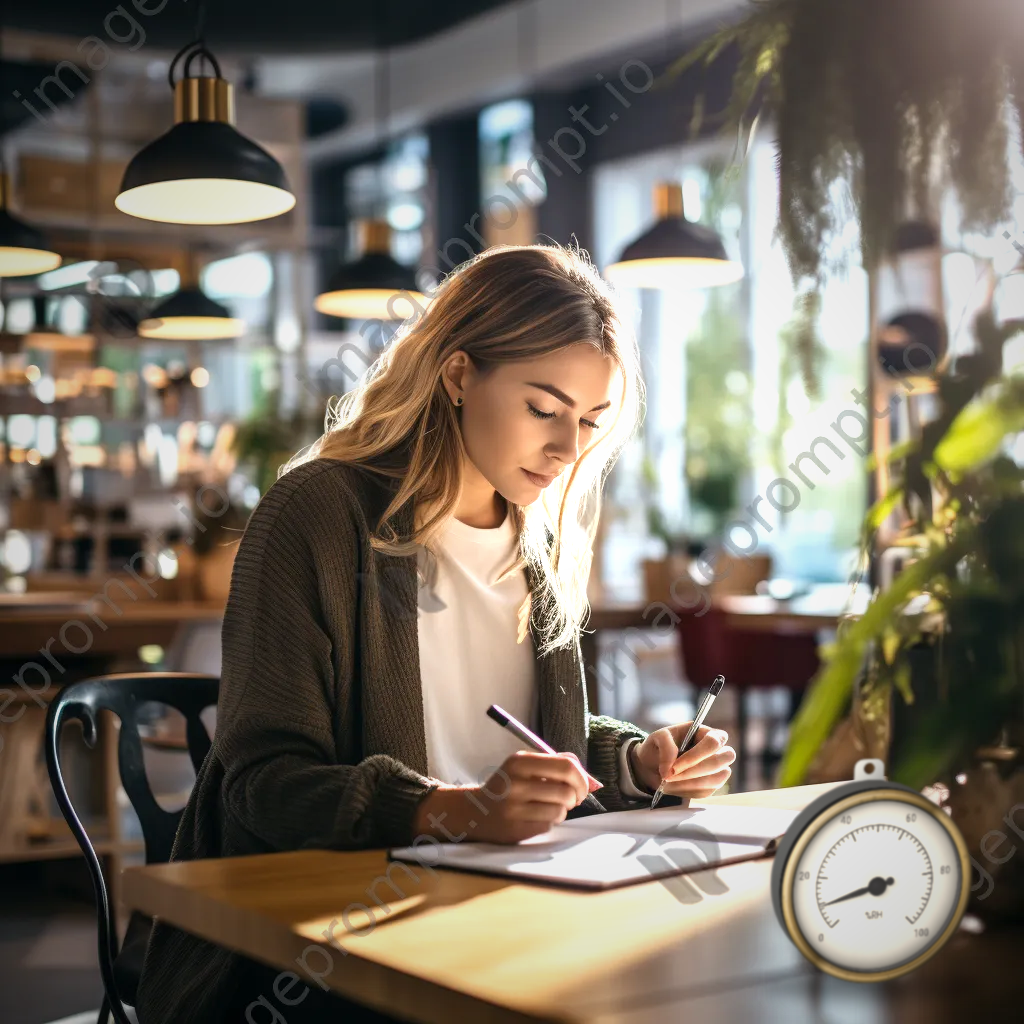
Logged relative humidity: 10; %
